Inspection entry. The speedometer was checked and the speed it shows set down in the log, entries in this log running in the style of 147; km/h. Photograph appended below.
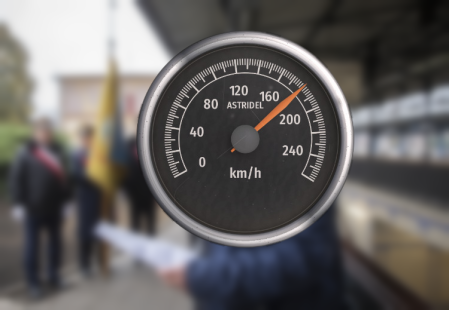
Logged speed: 180; km/h
